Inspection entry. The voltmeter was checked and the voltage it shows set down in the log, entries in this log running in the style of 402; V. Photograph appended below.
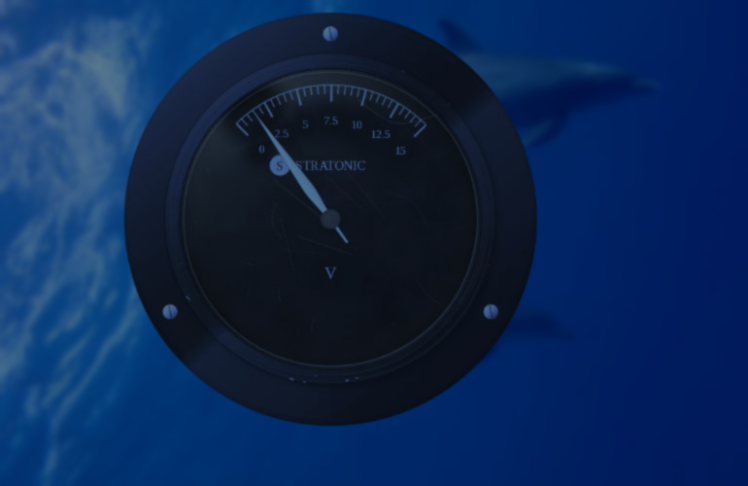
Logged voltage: 1.5; V
